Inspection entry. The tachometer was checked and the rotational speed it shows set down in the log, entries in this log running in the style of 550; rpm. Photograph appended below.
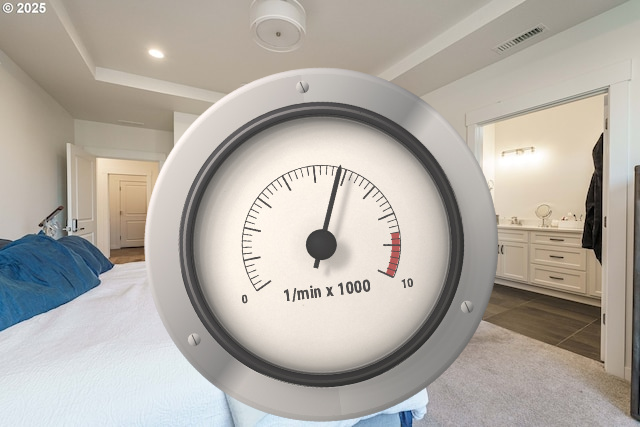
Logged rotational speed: 5800; rpm
